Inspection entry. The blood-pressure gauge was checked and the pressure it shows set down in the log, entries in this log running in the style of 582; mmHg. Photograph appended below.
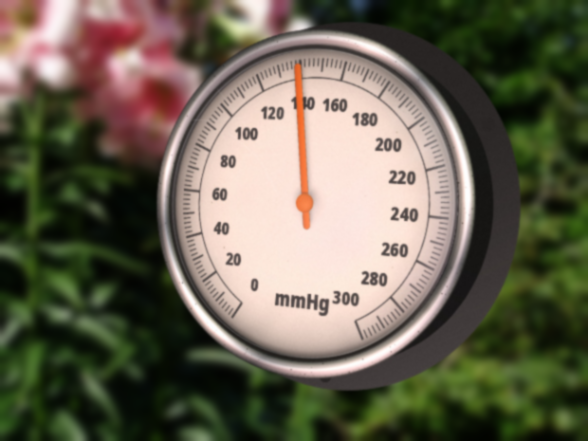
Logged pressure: 140; mmHg
